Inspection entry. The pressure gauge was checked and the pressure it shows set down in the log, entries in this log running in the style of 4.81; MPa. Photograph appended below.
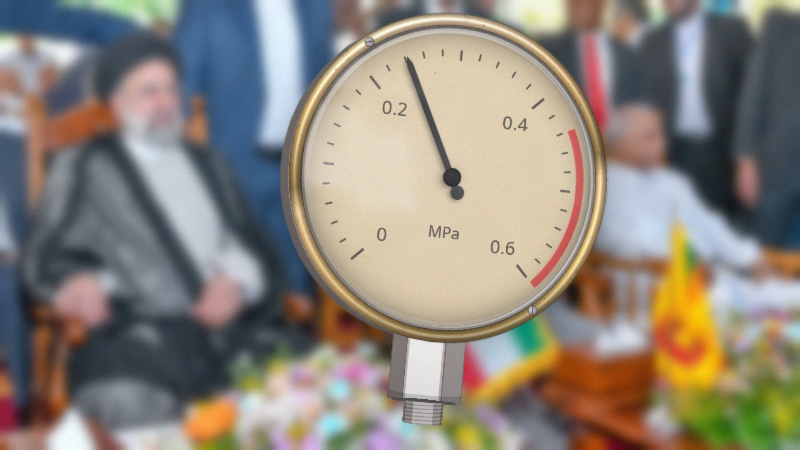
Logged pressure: 0.24; MPa
